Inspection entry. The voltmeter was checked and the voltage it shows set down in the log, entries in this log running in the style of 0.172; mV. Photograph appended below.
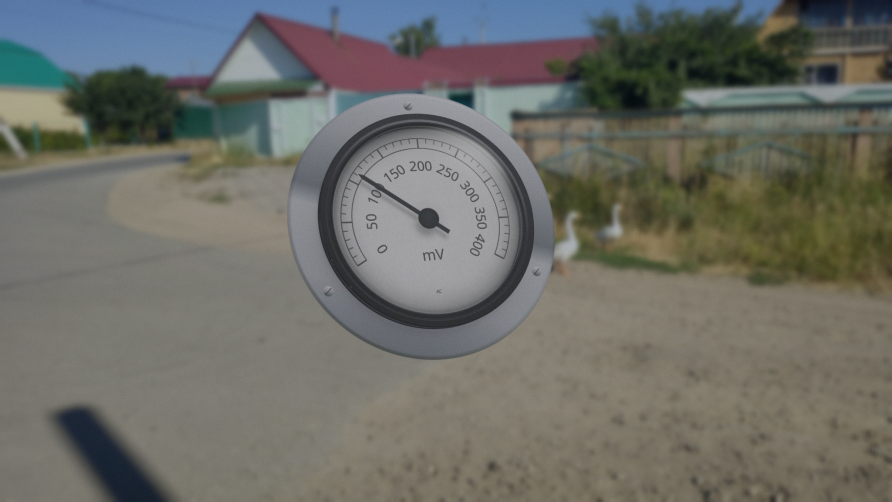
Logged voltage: 110; mV
